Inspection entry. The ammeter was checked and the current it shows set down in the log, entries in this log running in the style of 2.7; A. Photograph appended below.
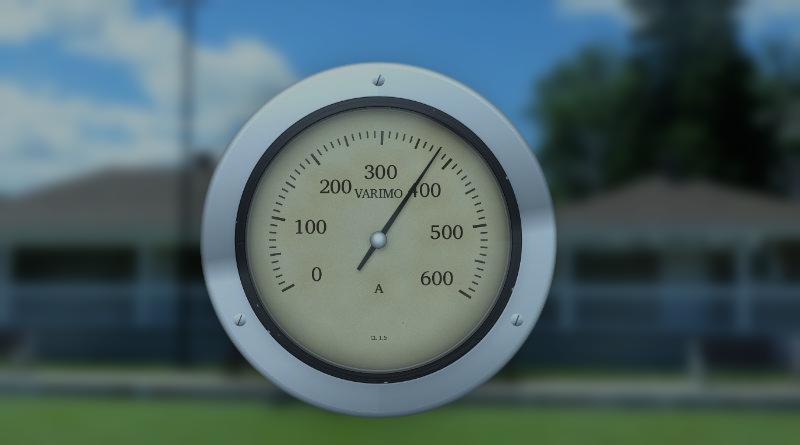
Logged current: 380; A
